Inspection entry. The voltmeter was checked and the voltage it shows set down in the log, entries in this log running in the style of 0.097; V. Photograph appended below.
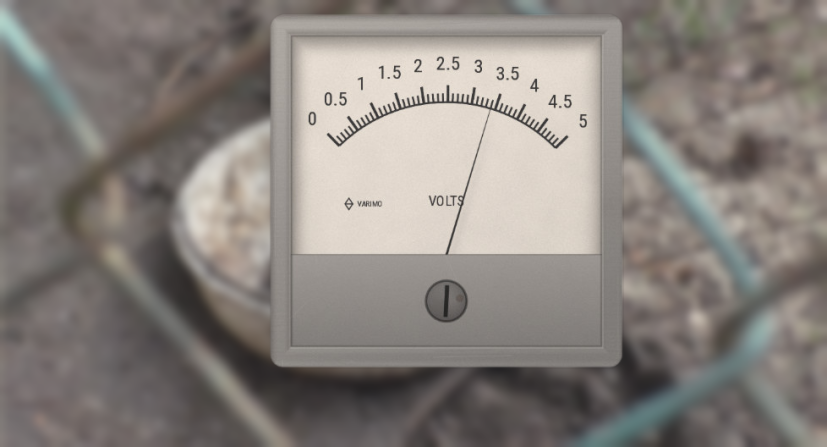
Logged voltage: 3.4; V
